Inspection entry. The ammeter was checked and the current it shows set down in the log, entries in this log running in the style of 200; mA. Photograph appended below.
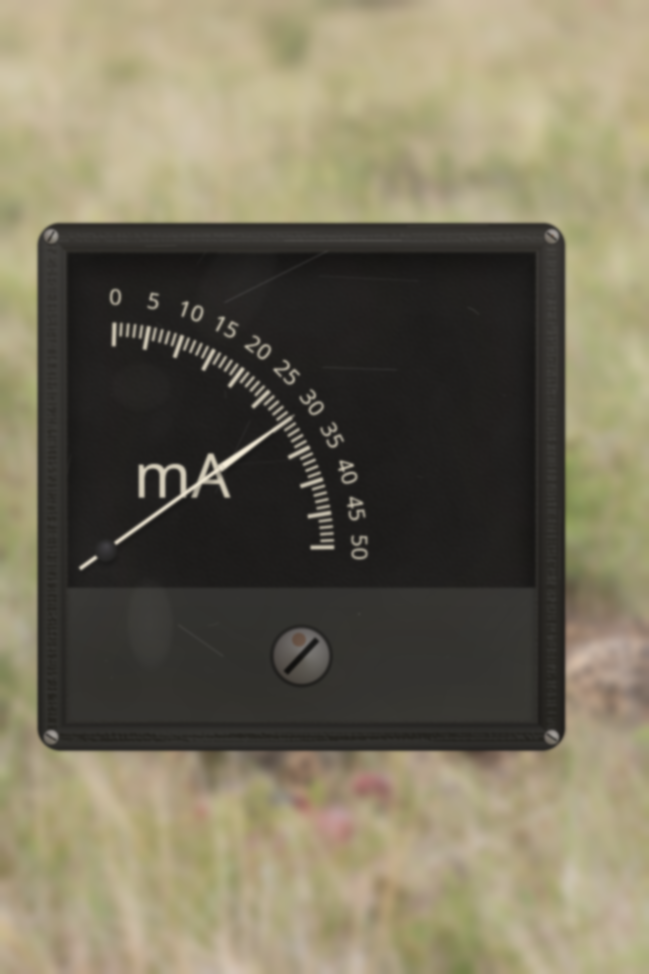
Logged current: 30; mA
